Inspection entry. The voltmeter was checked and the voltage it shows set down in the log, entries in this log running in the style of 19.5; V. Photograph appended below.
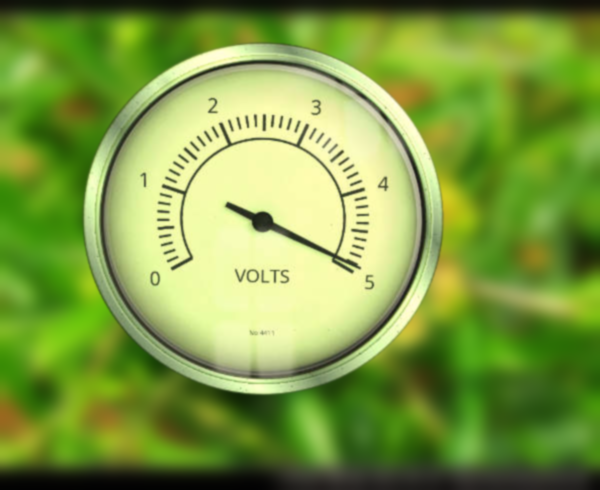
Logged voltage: 4.9; V
